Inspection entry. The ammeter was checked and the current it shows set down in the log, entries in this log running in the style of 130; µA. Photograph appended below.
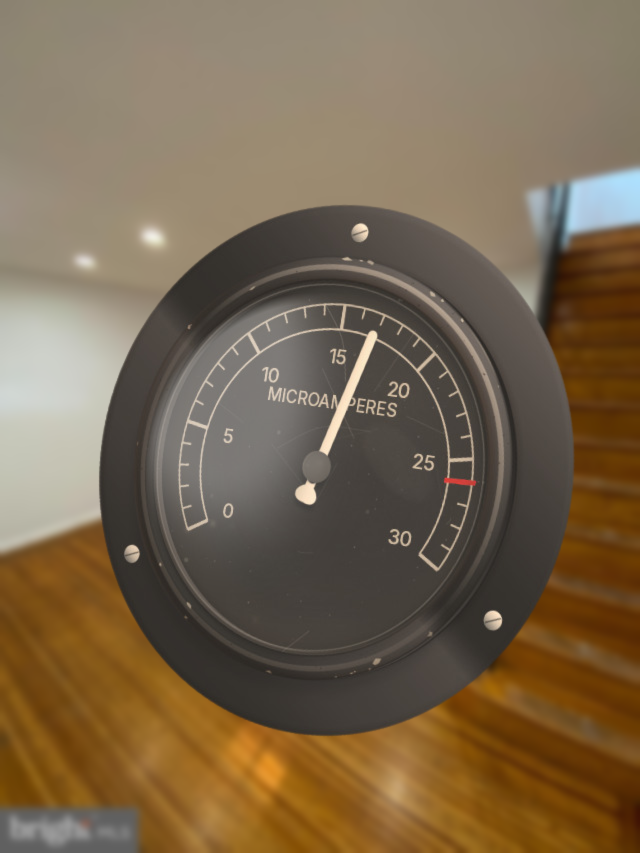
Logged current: 17; µA
